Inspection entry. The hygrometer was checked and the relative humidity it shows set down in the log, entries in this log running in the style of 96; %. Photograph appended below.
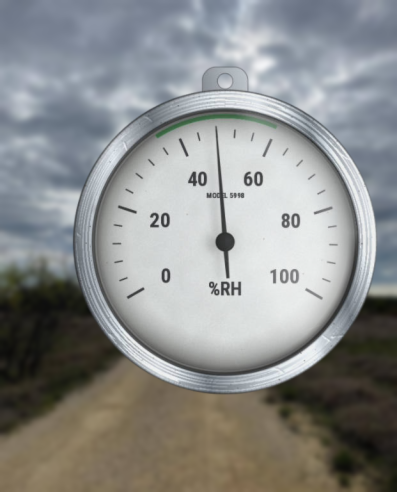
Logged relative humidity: 48; %
